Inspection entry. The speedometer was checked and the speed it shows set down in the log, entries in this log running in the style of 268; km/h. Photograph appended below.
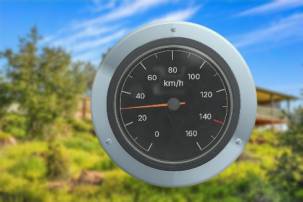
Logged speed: 30; km/h
